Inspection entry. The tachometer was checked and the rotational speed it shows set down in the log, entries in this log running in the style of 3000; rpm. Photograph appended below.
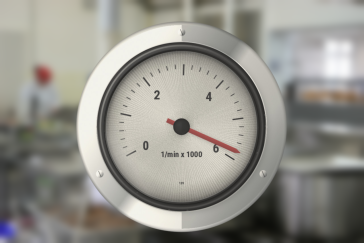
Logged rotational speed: 5800; rpm
